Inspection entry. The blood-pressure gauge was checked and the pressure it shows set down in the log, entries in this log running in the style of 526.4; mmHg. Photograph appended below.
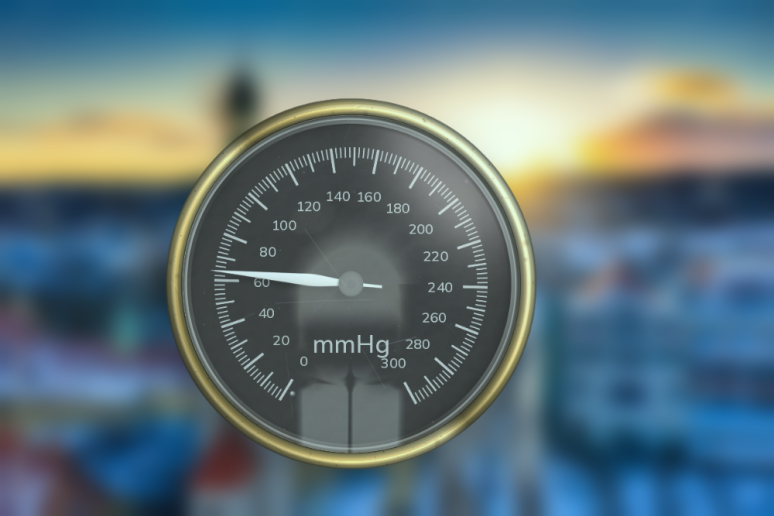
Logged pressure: 64; mmHg
